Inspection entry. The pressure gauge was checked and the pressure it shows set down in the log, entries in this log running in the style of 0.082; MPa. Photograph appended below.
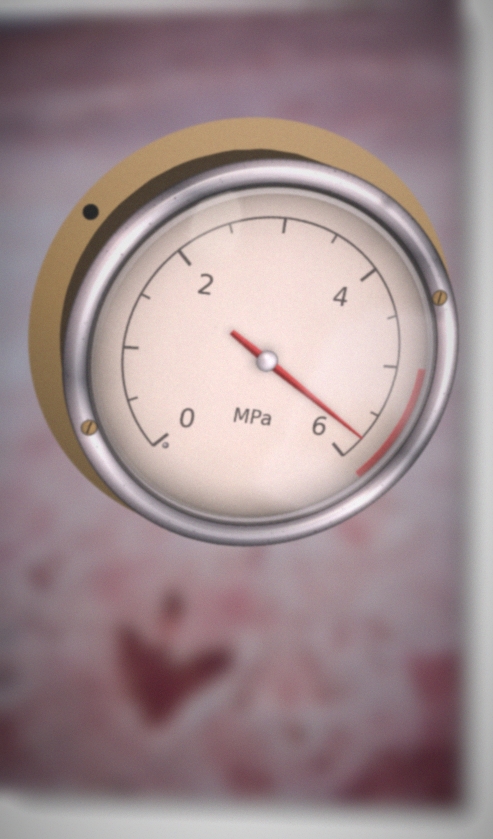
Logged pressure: 5.75; MPa
